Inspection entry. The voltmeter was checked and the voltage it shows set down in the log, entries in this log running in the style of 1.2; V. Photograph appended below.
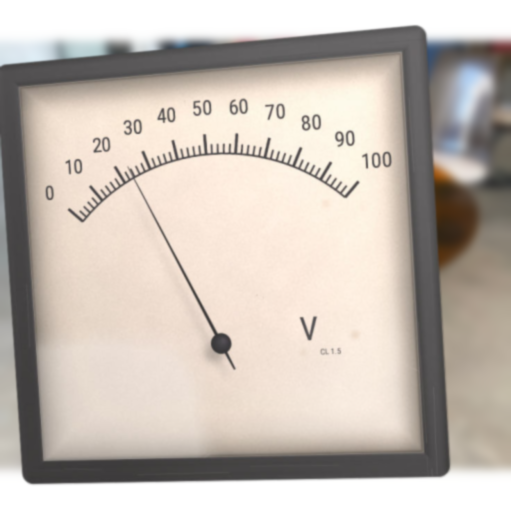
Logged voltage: 24; V
